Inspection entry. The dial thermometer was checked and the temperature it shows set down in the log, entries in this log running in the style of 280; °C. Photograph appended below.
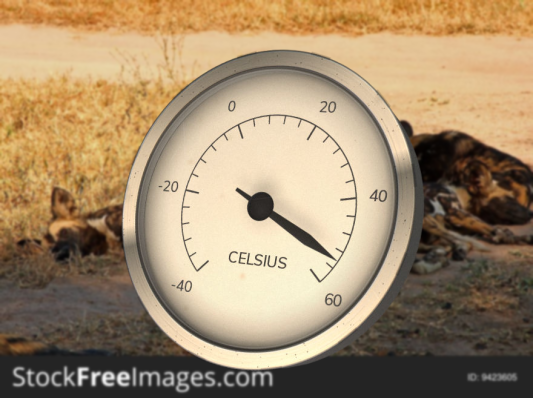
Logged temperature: 54; °C
